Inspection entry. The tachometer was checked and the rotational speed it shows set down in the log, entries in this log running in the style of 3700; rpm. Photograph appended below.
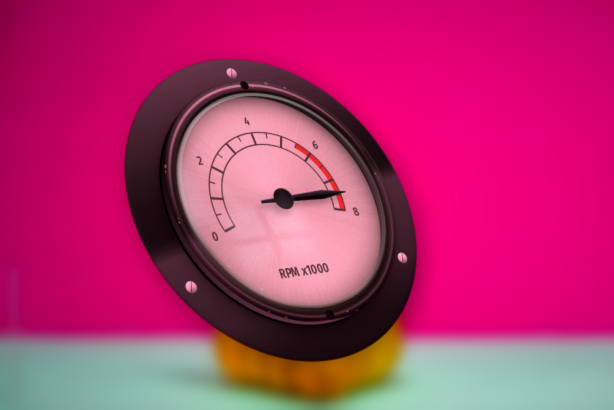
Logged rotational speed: 7500; rpm
